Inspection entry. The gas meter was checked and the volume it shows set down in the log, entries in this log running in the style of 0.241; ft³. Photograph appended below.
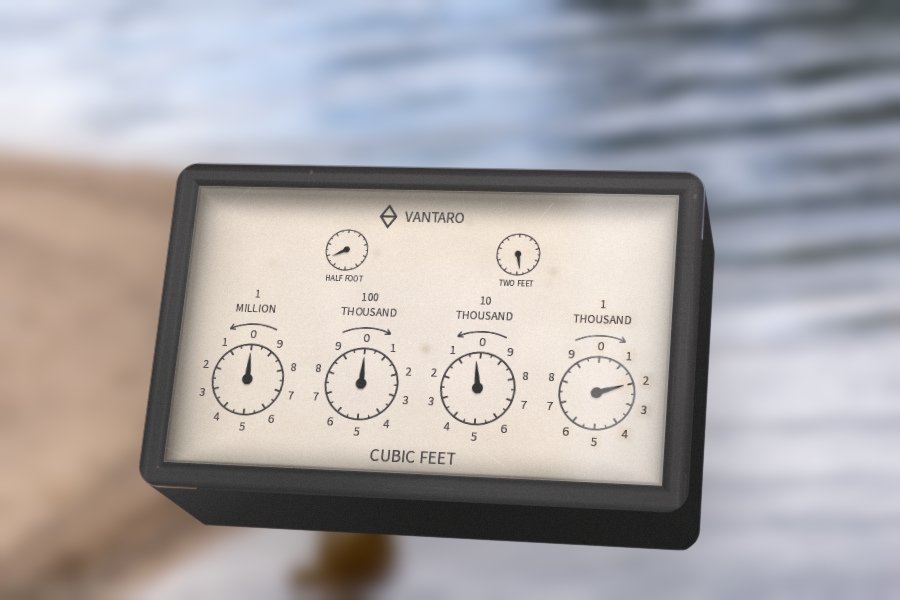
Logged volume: 200; ft³
